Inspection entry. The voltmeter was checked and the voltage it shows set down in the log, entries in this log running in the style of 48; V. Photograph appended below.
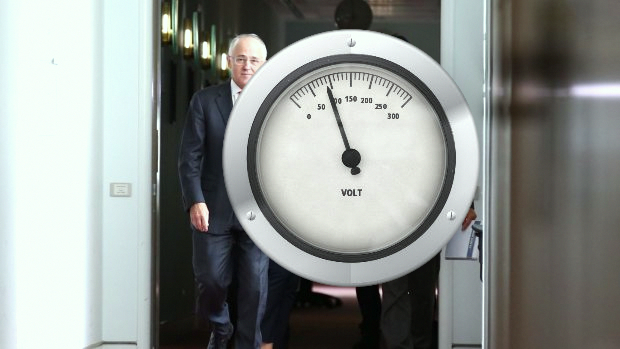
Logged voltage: 90; V
